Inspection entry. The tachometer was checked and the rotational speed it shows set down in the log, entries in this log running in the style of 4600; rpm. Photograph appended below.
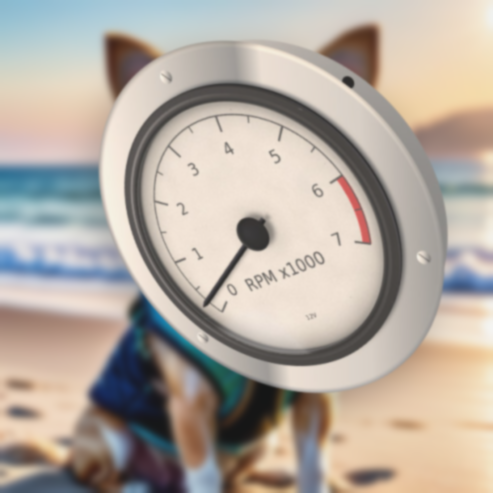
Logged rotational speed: 250; rpm
